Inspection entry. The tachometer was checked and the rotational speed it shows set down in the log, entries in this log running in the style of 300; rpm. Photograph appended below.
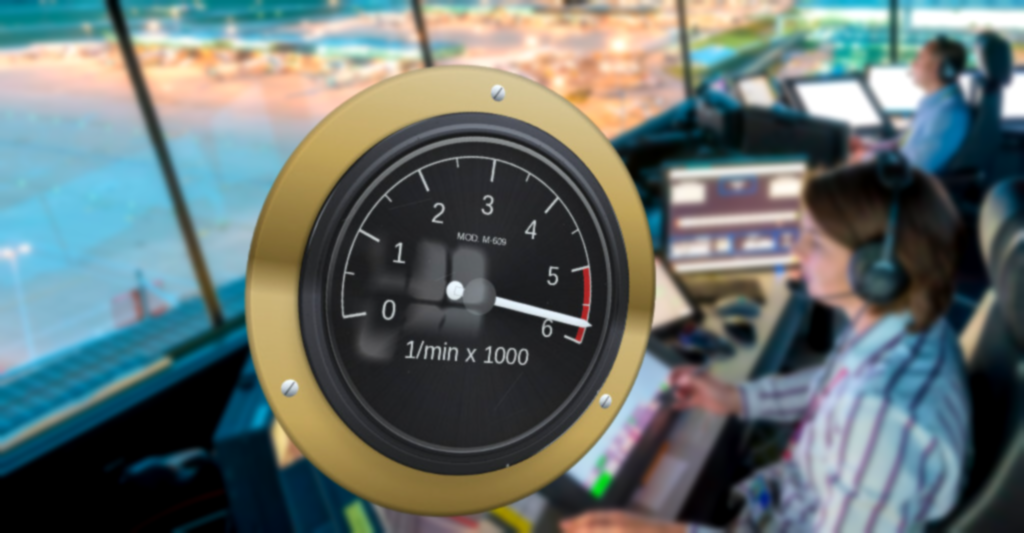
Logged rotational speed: 5750; rpm
